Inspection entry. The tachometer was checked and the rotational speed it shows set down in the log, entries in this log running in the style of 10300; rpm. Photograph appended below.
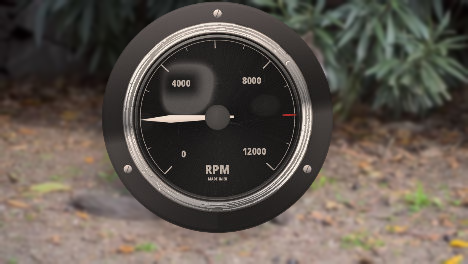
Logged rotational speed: 2000; rpm
